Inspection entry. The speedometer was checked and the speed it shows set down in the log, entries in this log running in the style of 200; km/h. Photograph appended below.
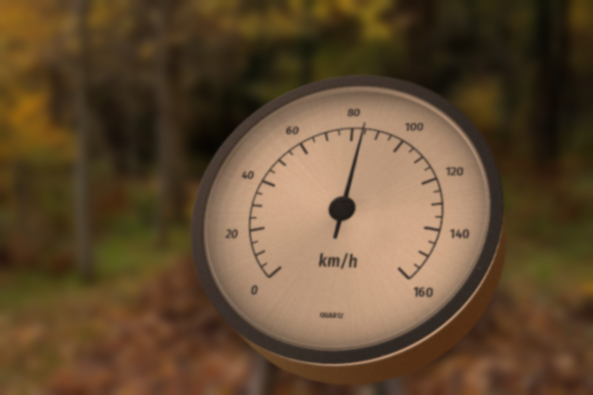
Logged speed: 85; km/h
